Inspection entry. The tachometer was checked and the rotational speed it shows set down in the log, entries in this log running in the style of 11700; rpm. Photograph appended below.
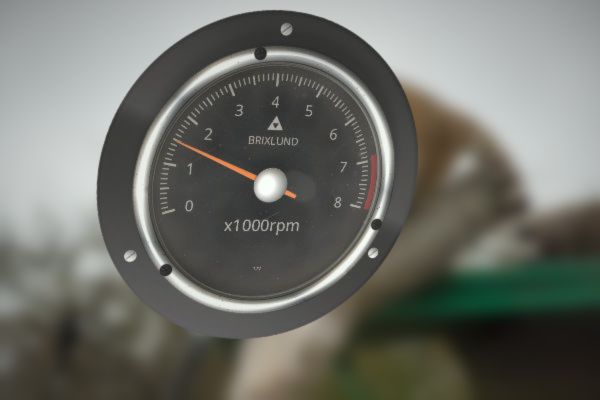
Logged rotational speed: 1500; rpm
